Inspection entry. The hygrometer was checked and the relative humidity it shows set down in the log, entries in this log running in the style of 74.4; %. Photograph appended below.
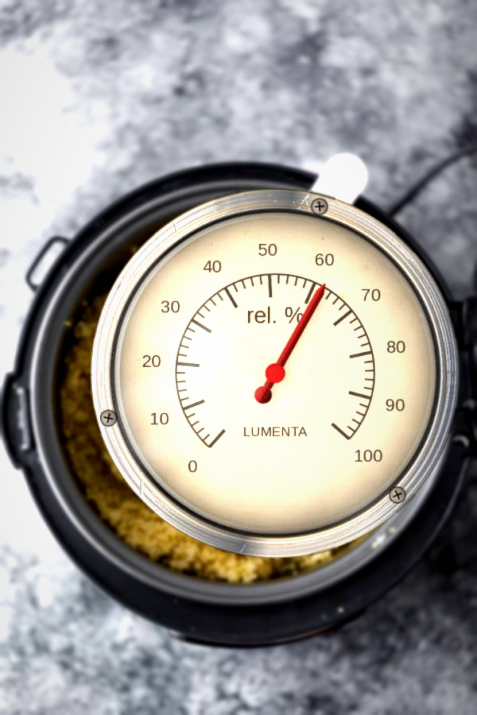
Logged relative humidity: 62; %
